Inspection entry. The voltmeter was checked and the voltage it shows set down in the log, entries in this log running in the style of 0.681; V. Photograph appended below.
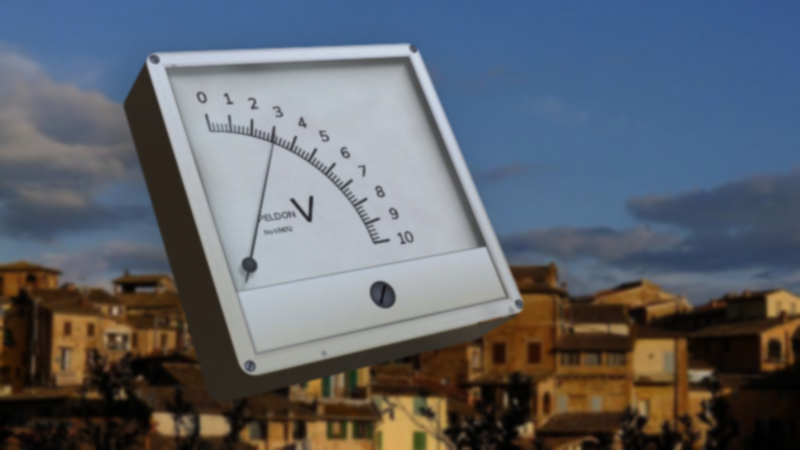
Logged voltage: 3; V
